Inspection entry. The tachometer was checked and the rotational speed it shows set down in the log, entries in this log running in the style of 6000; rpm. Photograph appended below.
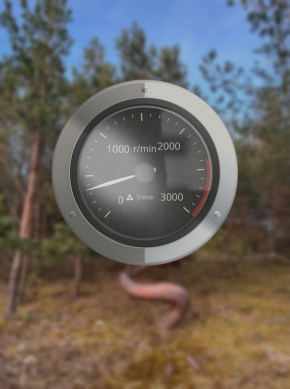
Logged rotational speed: 350; rpm
